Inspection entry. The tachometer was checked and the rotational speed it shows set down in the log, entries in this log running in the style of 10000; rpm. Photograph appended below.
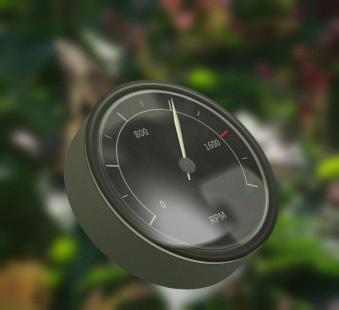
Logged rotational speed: 1200; rpm
